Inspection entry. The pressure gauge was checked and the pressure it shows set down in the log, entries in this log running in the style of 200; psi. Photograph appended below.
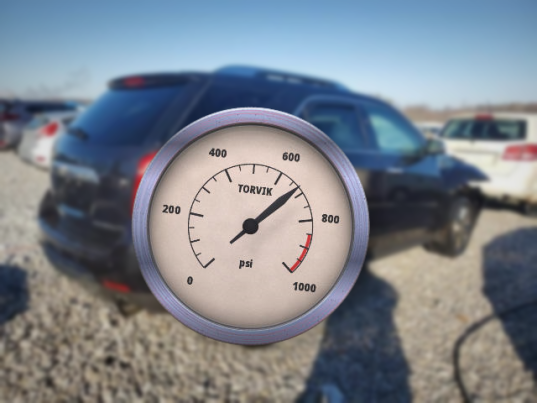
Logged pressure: 675; psi
